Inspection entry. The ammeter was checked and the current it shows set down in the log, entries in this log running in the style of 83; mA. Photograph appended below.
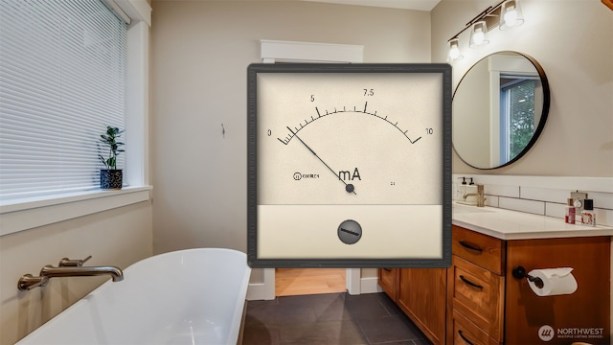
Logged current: 2.5; mA
